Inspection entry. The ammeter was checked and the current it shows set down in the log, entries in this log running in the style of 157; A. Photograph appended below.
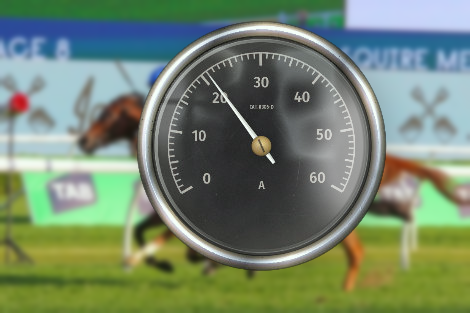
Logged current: 21; A
